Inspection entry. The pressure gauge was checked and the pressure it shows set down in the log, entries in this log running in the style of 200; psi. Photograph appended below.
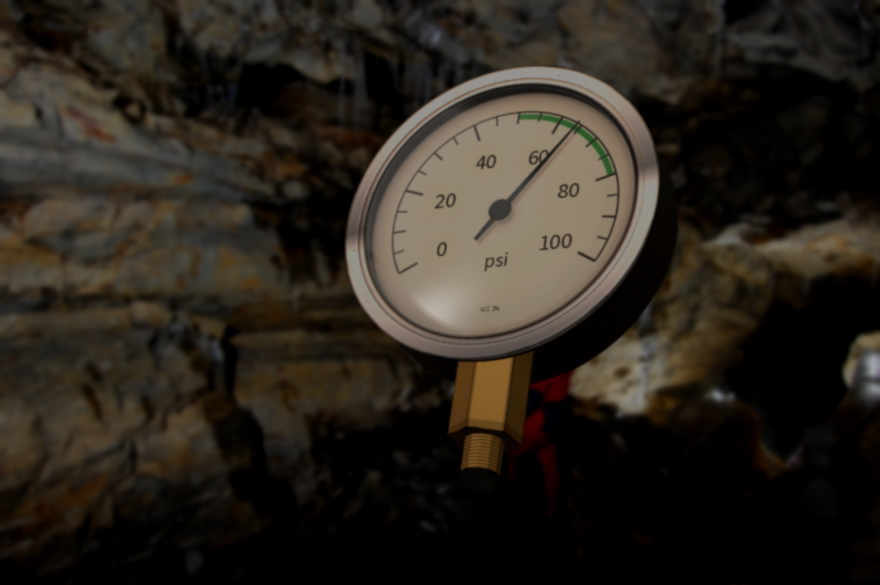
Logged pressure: 65; psi
